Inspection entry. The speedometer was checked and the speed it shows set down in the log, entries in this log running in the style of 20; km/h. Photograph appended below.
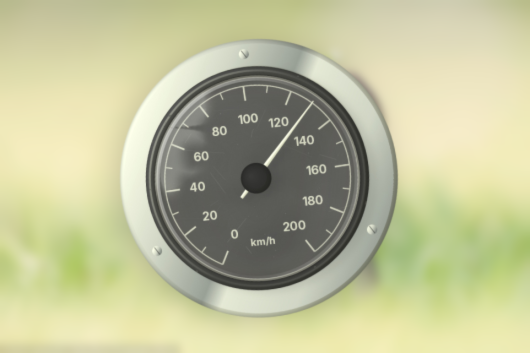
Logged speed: 130; km/h
